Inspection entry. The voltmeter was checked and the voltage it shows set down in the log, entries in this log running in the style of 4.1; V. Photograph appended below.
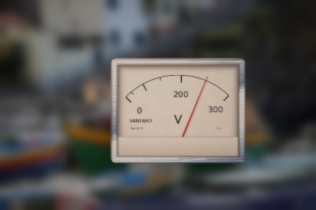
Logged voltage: 250; V
